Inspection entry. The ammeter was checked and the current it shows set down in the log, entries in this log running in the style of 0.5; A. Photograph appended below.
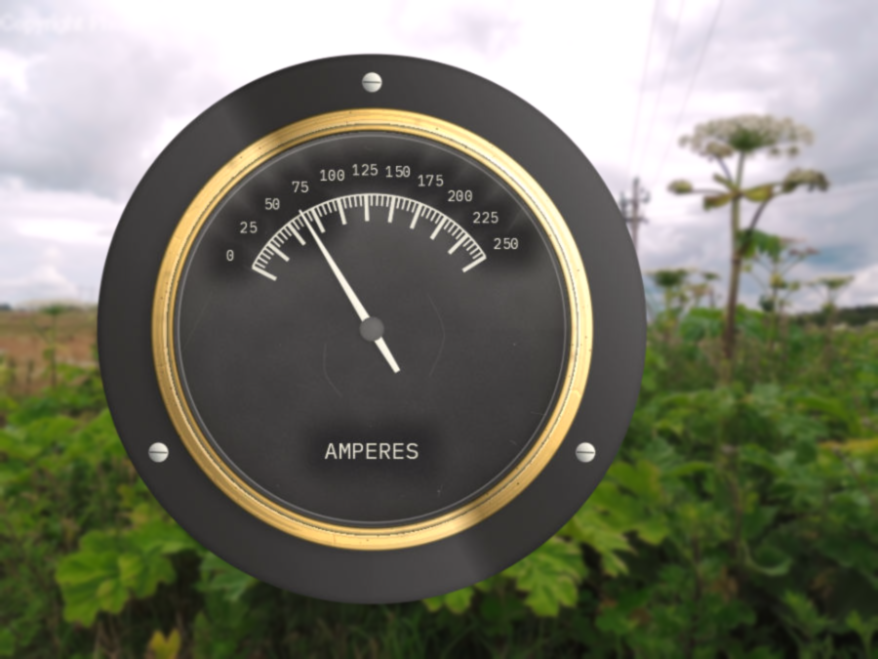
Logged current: 65; A
